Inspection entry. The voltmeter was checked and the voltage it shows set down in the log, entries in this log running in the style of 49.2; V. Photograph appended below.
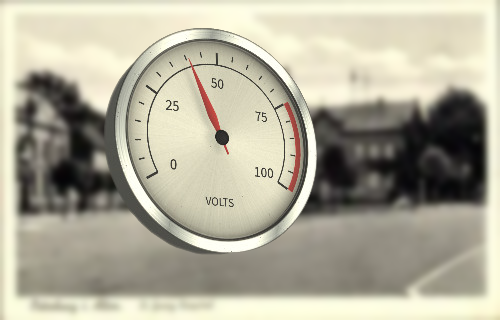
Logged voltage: 40; V
